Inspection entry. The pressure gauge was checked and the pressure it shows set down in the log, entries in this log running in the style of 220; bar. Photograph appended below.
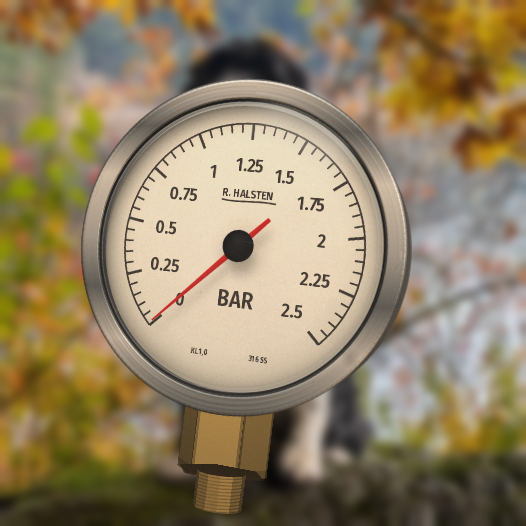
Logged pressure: 0; bar
